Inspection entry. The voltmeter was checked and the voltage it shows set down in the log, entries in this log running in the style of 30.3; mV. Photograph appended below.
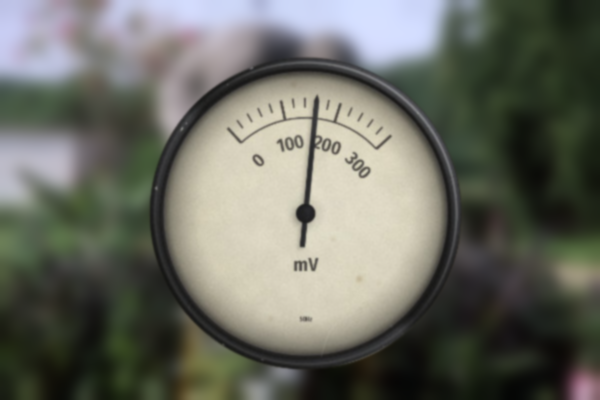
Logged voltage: 160; mV
